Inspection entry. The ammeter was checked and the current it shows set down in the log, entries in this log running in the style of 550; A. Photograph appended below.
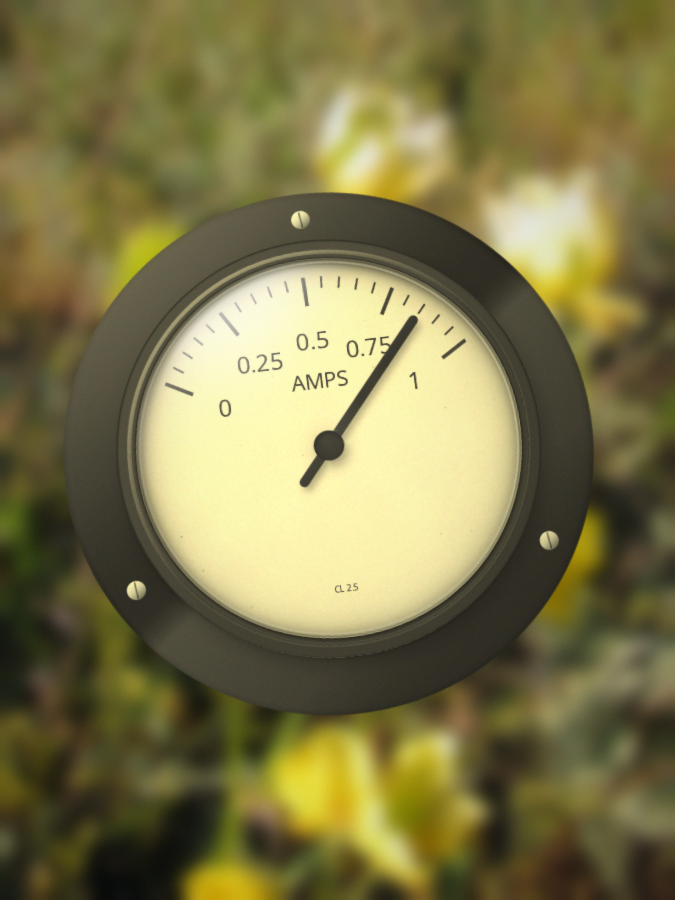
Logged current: 0.85; A
